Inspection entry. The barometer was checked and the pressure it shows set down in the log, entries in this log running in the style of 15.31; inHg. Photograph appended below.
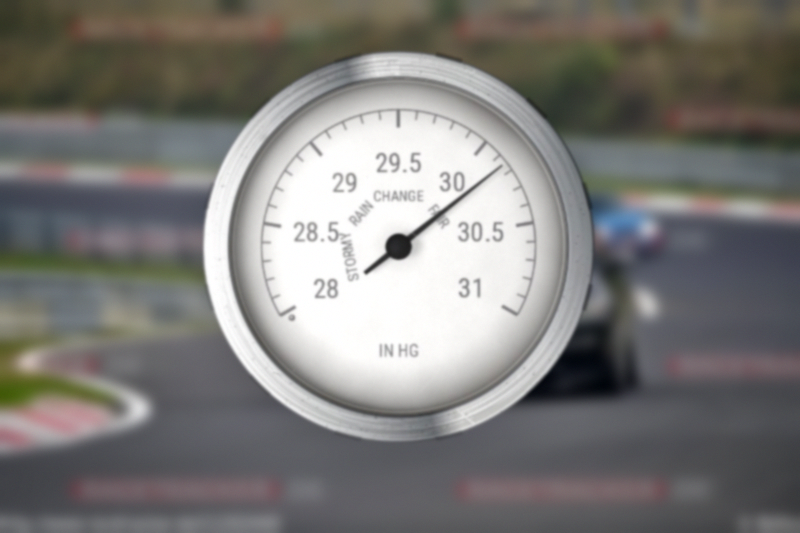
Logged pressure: 30.15; inHg
